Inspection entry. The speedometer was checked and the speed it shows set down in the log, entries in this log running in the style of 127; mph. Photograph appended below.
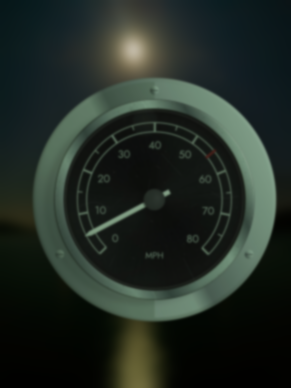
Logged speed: 5; mph
